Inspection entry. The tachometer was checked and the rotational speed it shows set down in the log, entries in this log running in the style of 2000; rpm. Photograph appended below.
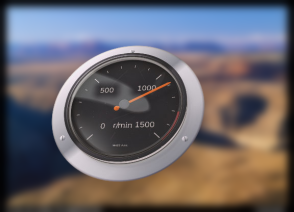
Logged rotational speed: 1100; rpm
